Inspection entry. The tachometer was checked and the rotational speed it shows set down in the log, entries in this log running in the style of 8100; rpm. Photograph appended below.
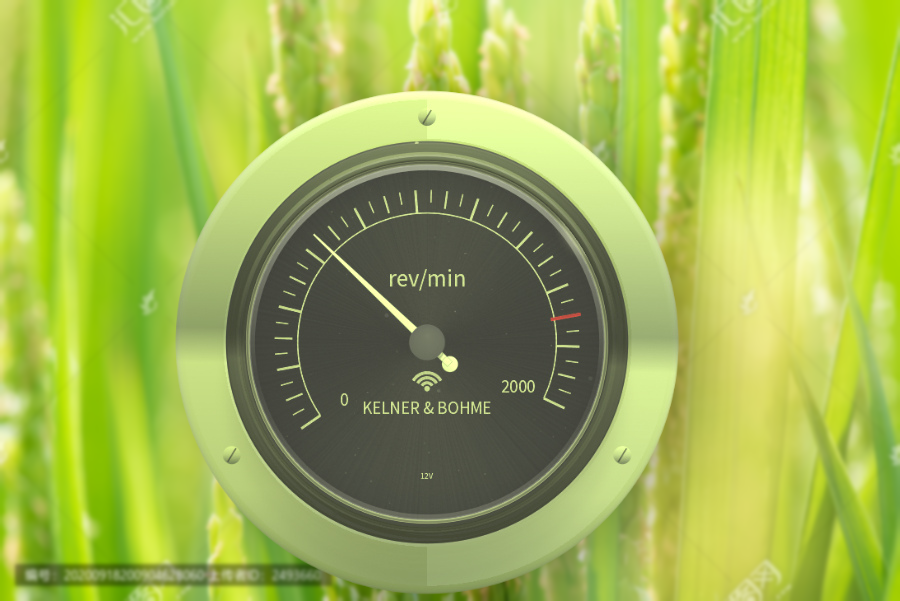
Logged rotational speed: 650; rpm
